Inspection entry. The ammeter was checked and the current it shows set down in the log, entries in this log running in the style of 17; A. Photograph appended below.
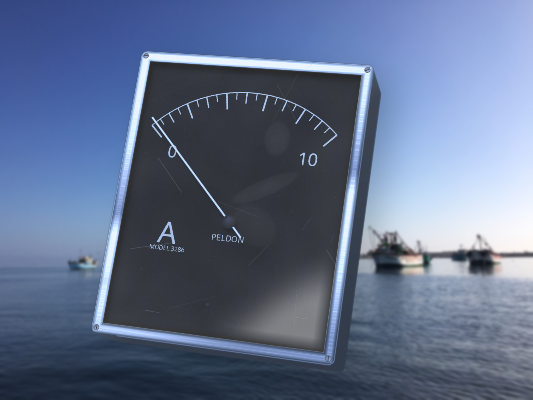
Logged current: 0.25; A
